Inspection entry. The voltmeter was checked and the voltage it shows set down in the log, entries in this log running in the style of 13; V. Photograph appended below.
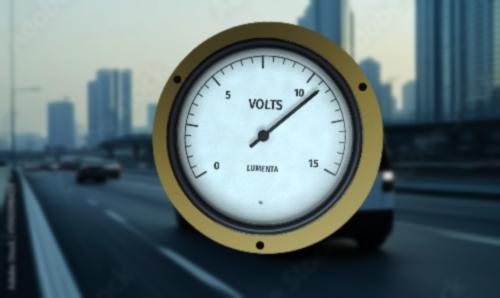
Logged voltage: 10.75; V
